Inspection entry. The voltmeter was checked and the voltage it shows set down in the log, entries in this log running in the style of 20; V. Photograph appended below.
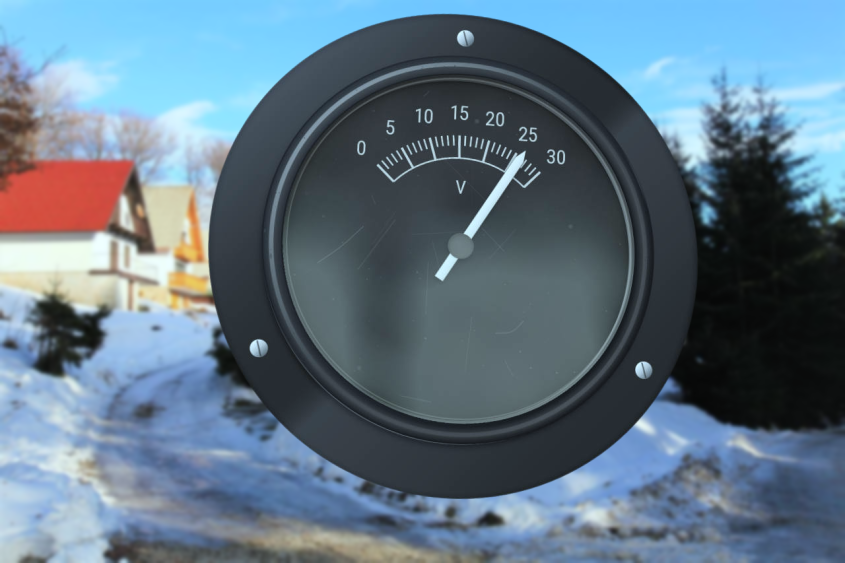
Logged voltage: 26; V
